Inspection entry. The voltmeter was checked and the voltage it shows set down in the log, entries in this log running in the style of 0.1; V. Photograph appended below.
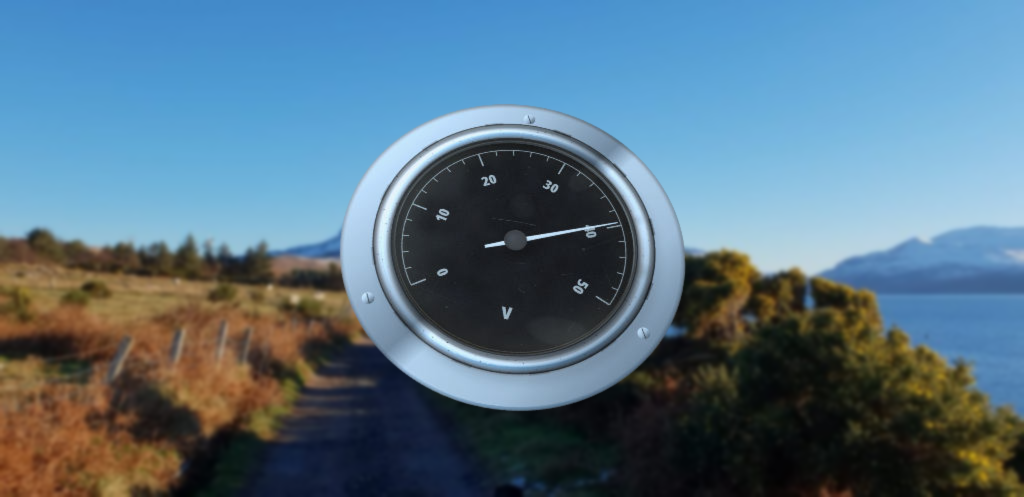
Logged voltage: 40; V
